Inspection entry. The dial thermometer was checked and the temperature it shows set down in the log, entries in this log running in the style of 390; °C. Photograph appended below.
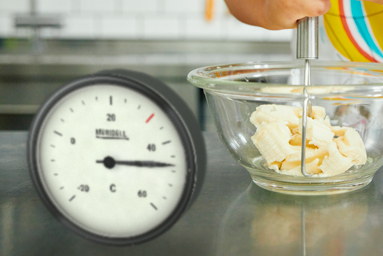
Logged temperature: 46; °C
